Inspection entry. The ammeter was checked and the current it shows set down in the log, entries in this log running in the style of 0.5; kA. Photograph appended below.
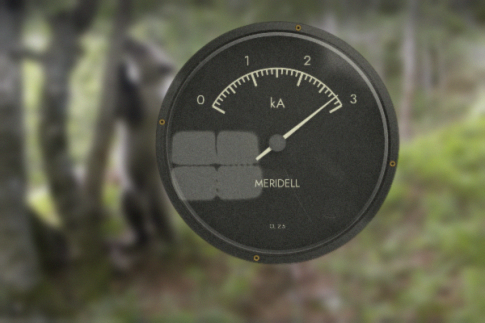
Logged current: 2.8; kA
